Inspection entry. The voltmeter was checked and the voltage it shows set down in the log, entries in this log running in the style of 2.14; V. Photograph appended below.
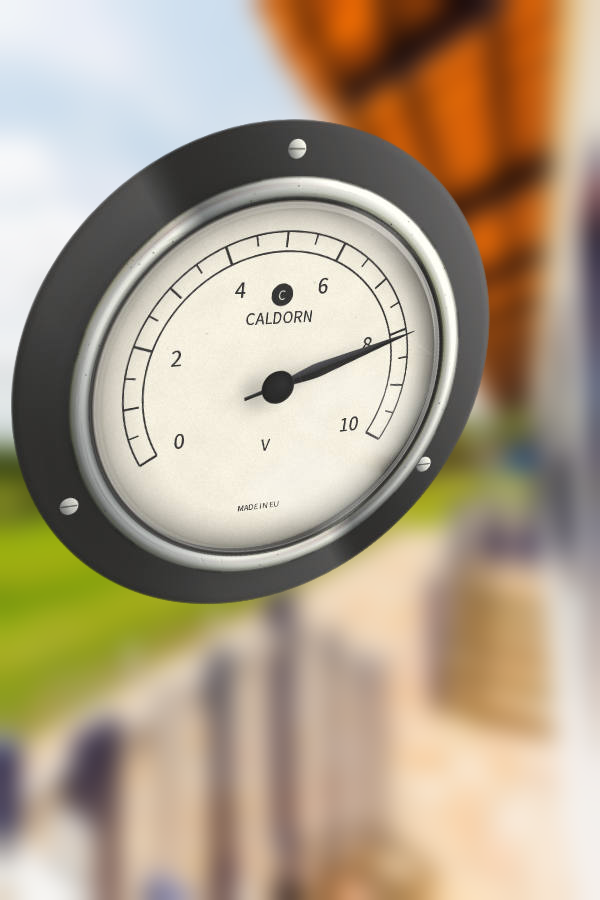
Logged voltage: 8; V
